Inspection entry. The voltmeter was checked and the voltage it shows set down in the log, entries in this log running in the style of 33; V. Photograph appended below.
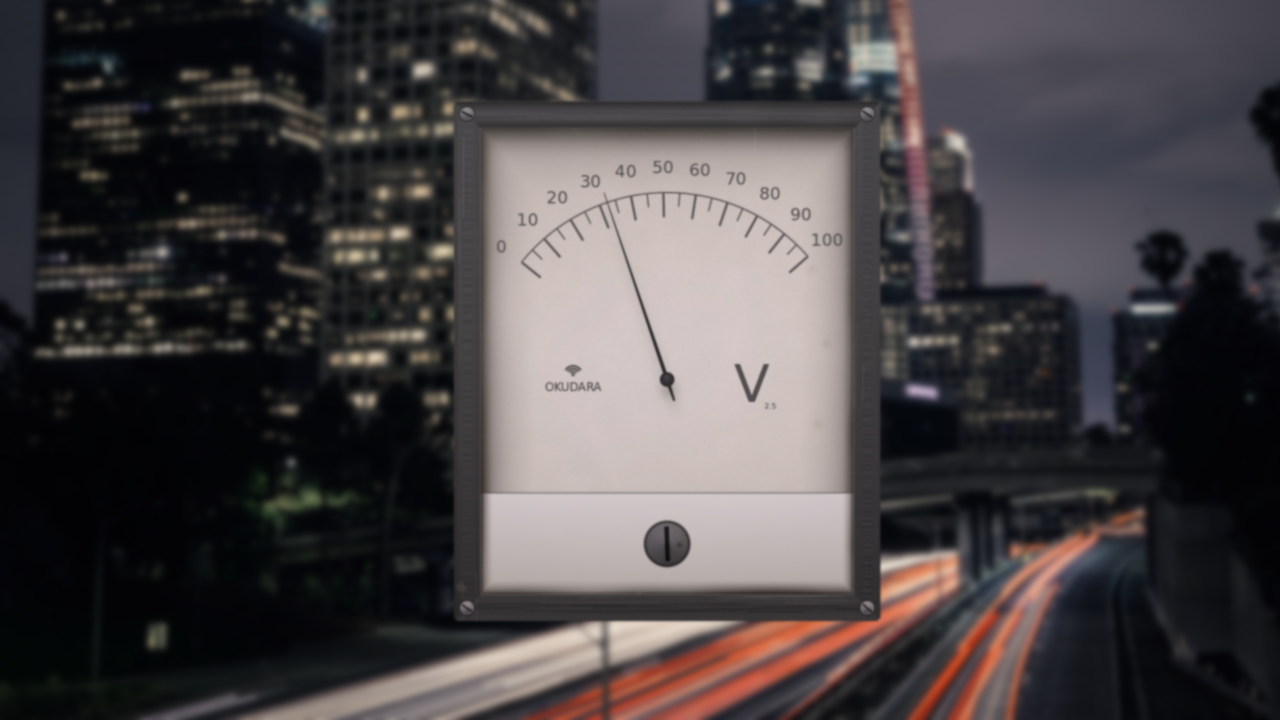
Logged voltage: 32.5; V
